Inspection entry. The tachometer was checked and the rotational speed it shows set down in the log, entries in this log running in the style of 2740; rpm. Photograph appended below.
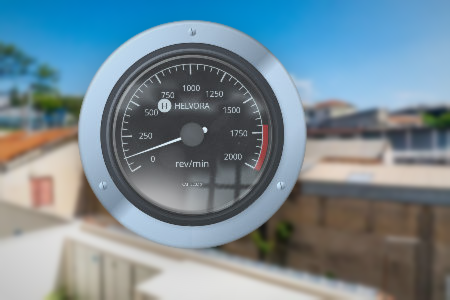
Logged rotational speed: 100; rpm
